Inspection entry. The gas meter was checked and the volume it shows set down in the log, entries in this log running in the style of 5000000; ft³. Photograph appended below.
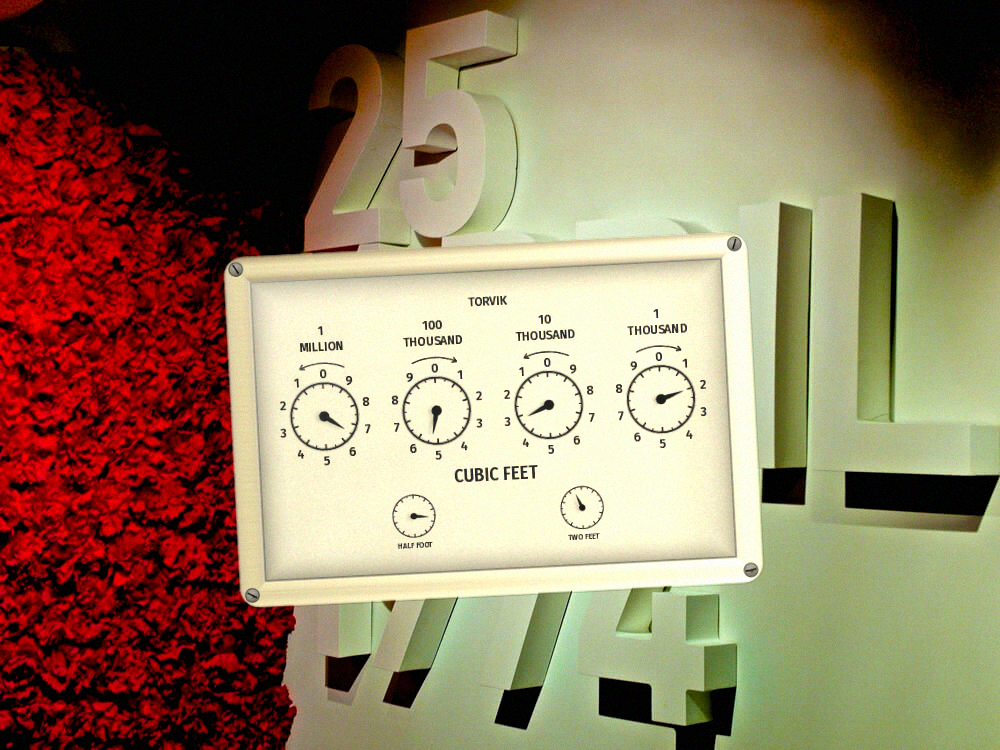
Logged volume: 653200; ft³
